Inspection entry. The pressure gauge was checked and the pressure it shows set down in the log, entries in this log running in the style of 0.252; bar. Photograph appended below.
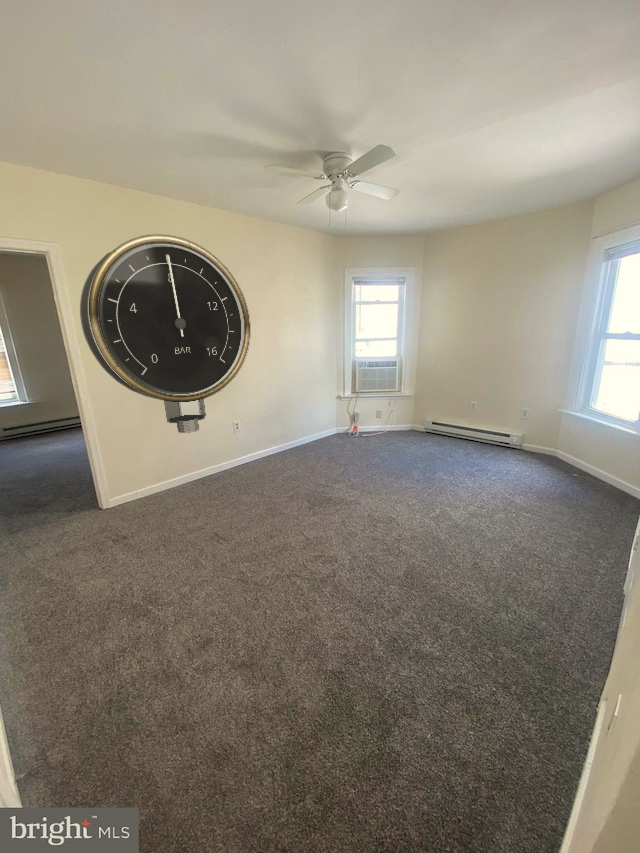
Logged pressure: 8; bar
